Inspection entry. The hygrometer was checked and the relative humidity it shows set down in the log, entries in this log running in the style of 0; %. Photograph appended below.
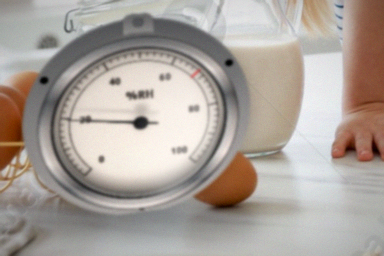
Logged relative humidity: 20; %
